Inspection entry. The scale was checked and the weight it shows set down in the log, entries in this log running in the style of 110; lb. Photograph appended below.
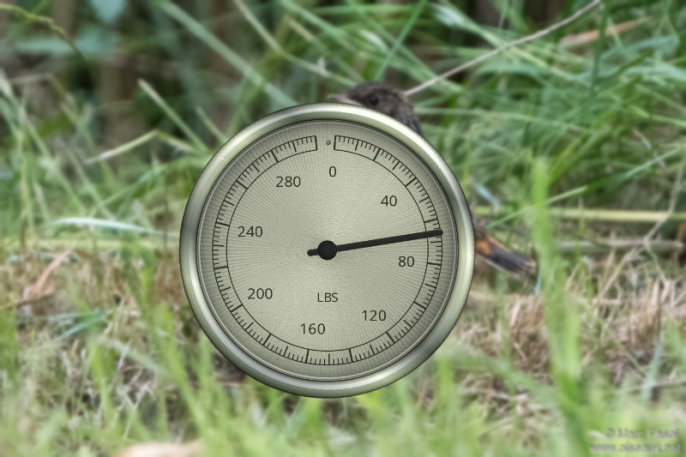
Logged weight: 66; lb
